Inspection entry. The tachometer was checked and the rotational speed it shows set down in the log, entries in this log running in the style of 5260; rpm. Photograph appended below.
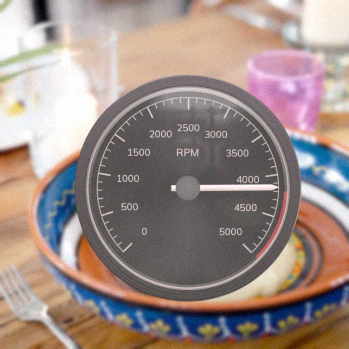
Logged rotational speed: 4150; rpm
